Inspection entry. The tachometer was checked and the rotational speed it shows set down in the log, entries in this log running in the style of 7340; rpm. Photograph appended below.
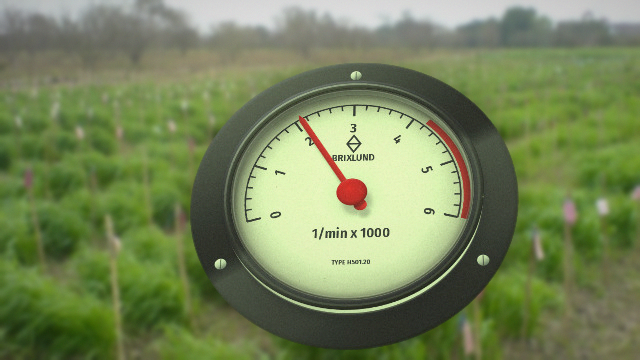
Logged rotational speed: 2100; rpm
